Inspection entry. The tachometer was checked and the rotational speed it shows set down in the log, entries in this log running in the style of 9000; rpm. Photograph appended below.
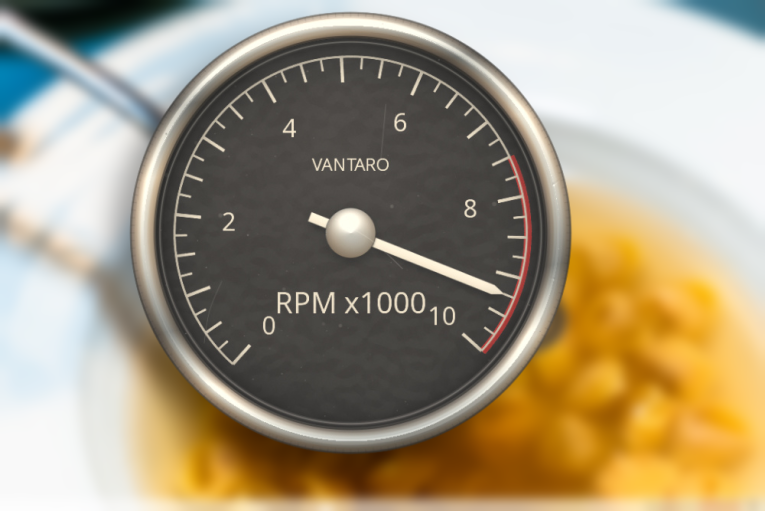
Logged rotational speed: 9250; rpm
